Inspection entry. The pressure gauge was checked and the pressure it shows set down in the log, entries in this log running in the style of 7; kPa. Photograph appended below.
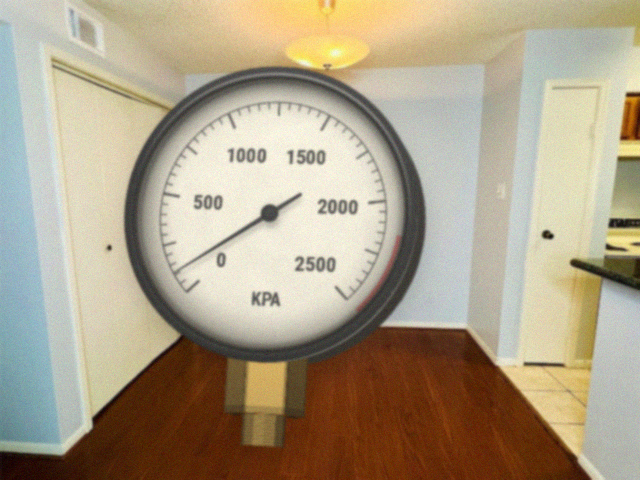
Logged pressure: 100; kPa
